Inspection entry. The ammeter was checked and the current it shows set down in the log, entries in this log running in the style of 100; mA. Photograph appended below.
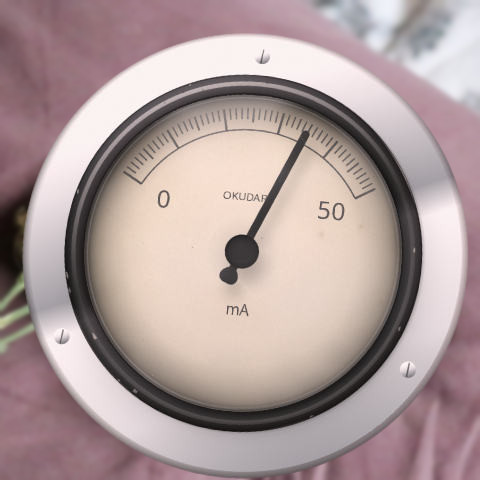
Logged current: 35; mA
